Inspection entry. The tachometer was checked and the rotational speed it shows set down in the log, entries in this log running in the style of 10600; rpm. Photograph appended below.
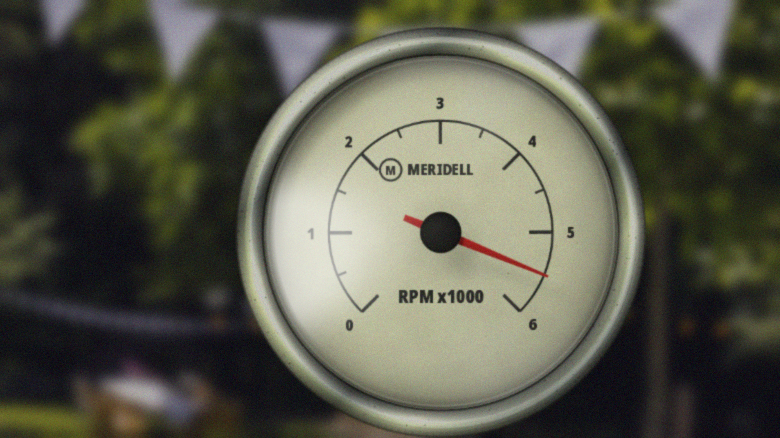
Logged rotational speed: 5500; rpm
